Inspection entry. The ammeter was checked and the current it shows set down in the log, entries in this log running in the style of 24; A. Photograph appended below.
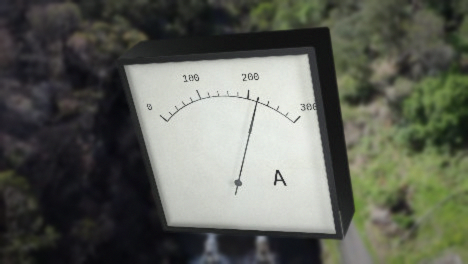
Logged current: 220; A
